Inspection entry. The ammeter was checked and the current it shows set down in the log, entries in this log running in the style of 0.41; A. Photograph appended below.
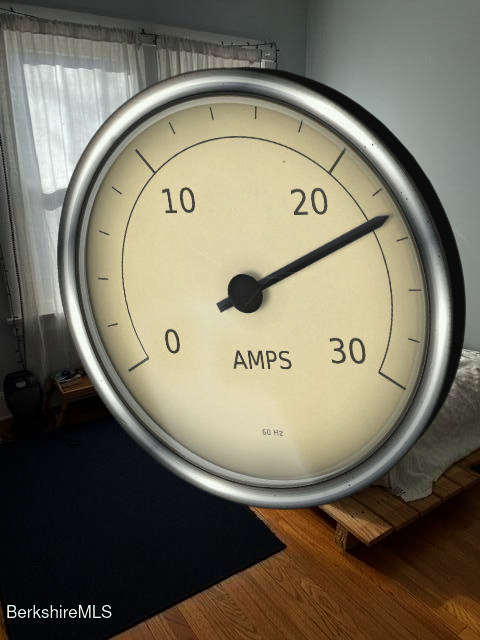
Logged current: 23; A
